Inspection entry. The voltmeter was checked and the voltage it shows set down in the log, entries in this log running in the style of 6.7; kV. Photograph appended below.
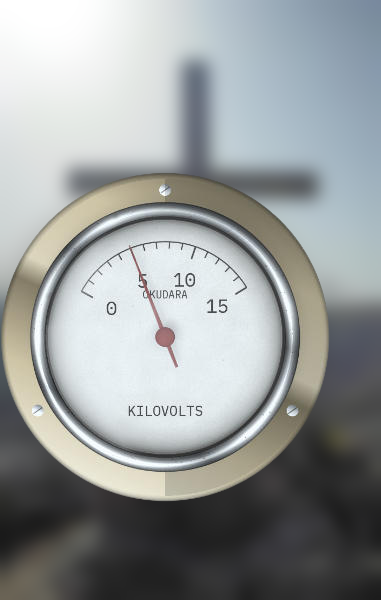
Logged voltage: 5; kV
